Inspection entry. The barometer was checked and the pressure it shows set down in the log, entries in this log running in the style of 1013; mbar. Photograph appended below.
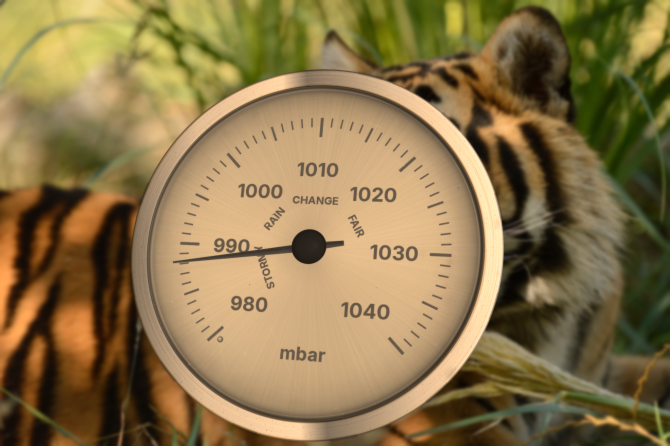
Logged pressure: 988; mbar
